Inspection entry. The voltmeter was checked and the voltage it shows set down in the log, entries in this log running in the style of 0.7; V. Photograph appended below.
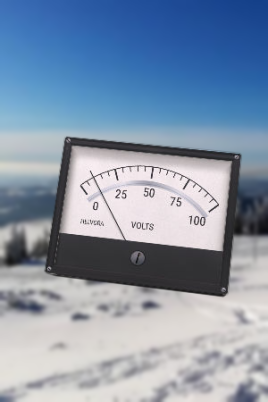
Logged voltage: 10; V
